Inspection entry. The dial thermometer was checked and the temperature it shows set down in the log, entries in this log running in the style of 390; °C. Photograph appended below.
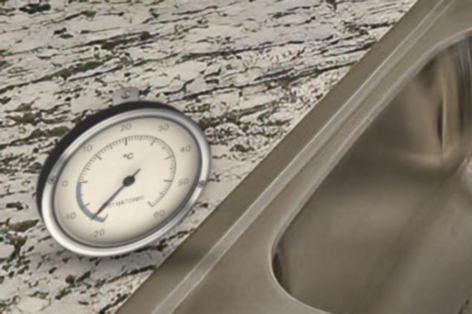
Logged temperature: -15; °C
